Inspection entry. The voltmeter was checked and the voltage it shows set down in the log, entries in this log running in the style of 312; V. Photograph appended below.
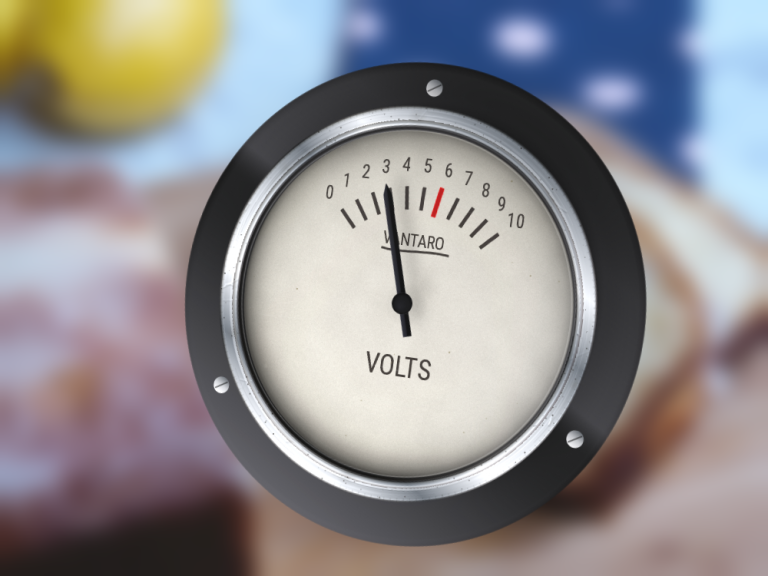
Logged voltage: 3; V
